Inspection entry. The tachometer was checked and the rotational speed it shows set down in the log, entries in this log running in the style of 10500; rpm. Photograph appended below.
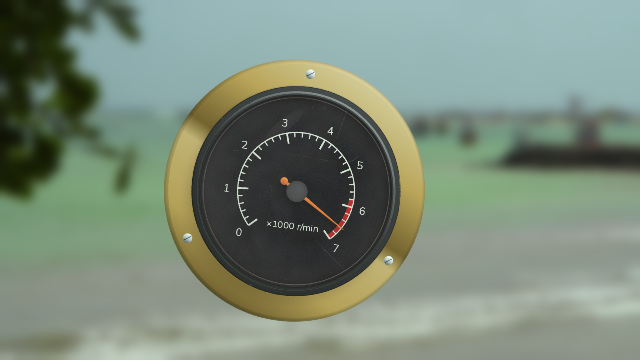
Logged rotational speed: 6600; rpm
